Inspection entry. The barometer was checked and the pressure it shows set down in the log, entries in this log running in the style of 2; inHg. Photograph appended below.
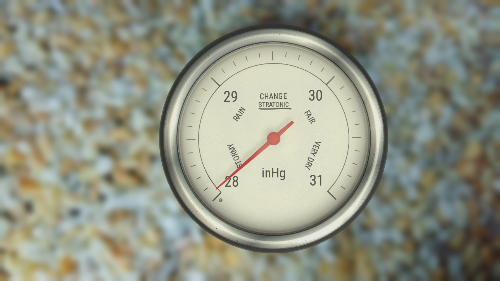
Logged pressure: 28.05; inHg
